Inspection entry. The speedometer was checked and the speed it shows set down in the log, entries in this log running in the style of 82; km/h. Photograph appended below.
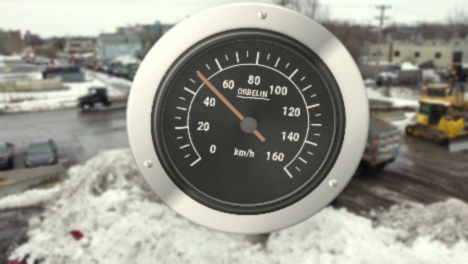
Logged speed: 50; km/h
